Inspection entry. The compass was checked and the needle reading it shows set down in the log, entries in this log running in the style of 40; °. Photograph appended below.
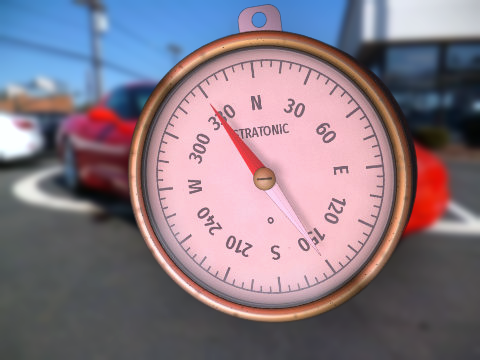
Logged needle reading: 330; °
